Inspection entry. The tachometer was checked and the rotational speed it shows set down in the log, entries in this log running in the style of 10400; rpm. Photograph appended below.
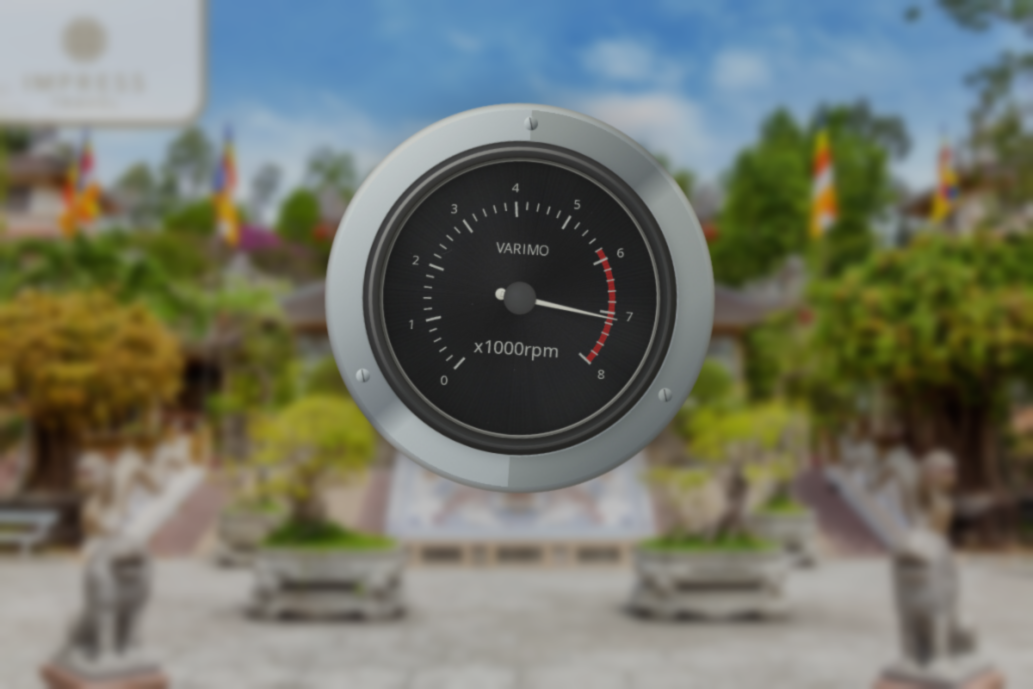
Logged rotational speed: 7100; rpm
